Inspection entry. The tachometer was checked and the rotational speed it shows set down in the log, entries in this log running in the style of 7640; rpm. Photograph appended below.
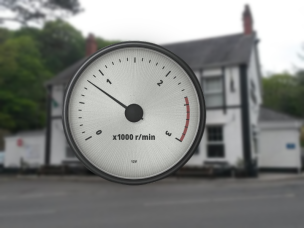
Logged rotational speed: 800; rpm
